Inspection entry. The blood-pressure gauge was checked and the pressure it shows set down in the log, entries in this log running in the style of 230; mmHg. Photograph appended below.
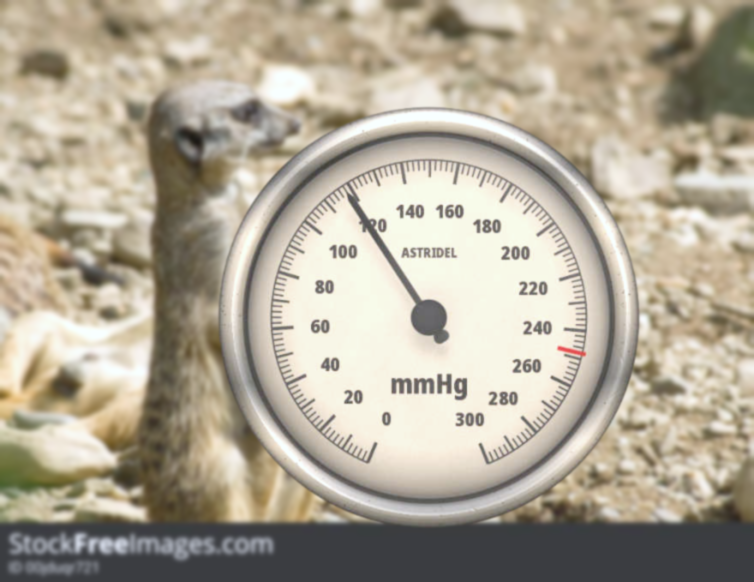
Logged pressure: 118; mmHg
